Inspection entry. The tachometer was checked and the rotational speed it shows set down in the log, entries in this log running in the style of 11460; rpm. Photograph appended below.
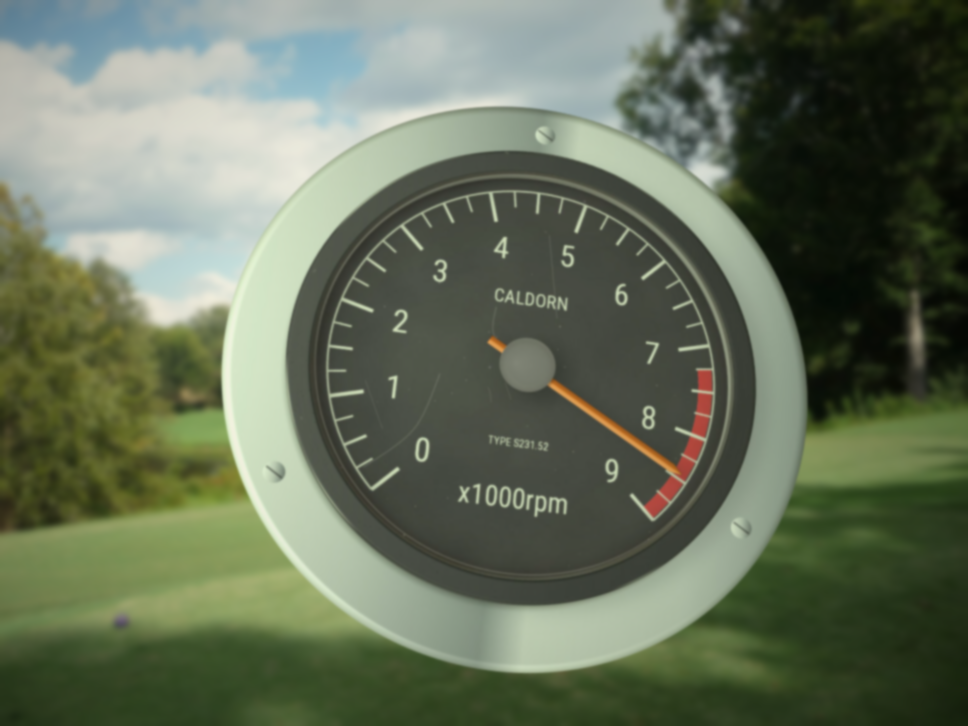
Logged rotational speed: 8500; rpm
